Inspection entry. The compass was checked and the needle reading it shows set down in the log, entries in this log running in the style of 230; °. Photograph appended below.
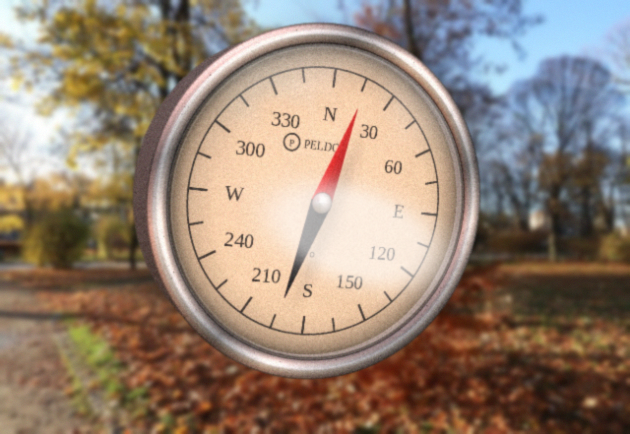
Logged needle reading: 15; °
